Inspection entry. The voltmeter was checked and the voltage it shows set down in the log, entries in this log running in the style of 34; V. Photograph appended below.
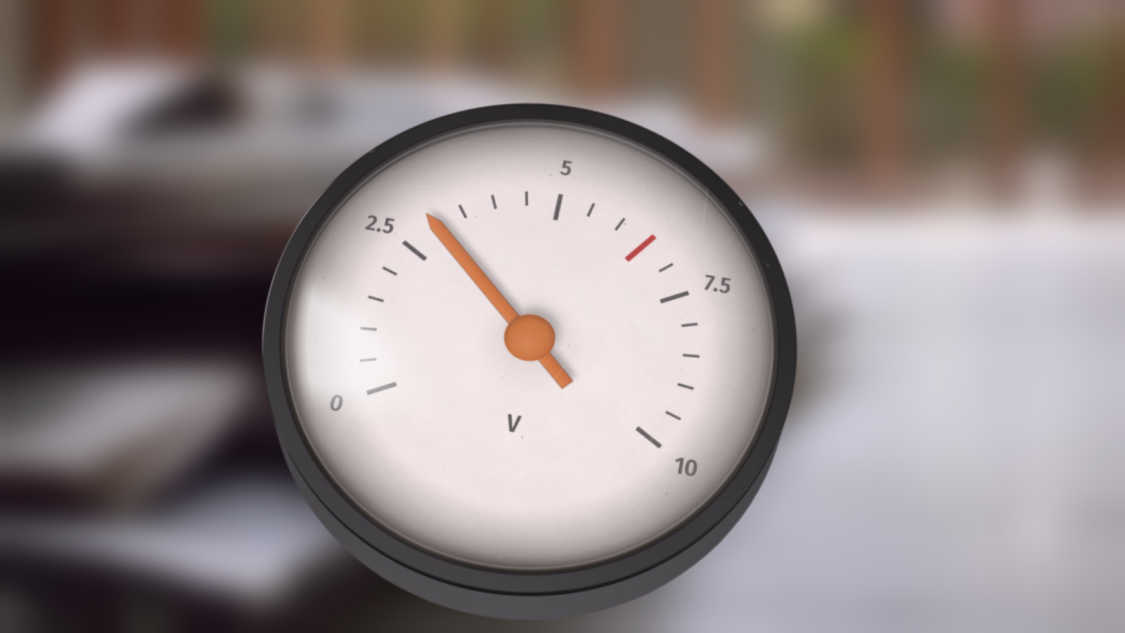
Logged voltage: 3; V
